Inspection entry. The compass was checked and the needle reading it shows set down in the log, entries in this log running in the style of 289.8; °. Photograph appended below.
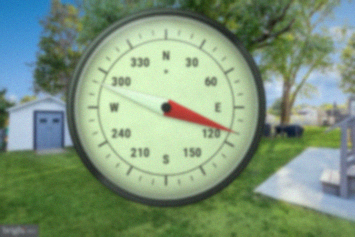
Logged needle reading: 110; °
